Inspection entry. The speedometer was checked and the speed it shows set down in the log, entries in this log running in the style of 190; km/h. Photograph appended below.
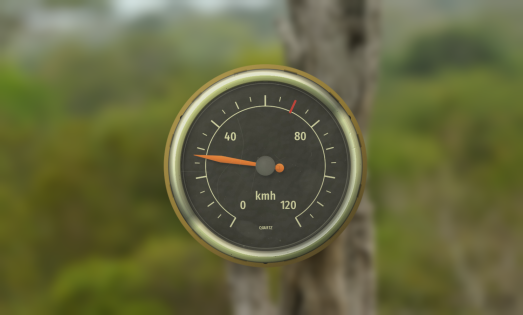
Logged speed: 27.5; km/h
